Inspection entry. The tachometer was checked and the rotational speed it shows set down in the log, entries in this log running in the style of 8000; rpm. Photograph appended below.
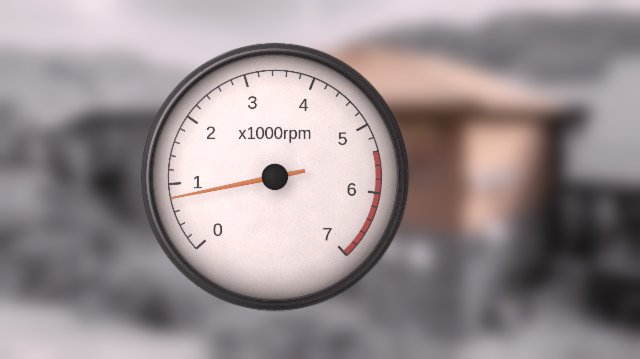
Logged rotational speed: 800; rpm
